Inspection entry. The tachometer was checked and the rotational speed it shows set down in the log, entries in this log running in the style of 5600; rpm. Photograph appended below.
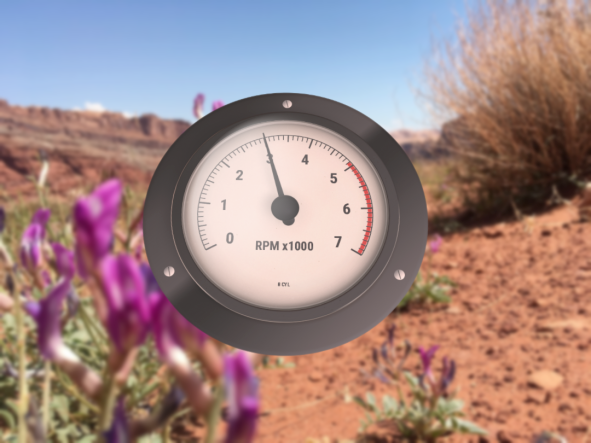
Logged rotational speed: 3000; rpm
